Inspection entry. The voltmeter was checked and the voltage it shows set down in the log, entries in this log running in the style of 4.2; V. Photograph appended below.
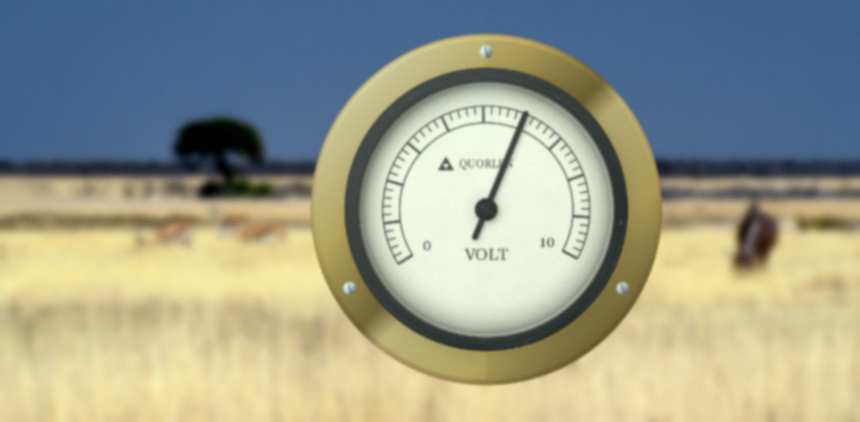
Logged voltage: 6; V
